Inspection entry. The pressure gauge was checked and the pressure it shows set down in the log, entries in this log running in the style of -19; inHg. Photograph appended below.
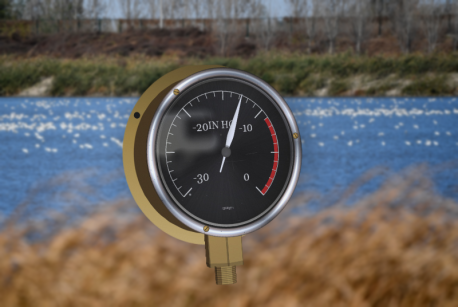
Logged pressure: -13; inHg
